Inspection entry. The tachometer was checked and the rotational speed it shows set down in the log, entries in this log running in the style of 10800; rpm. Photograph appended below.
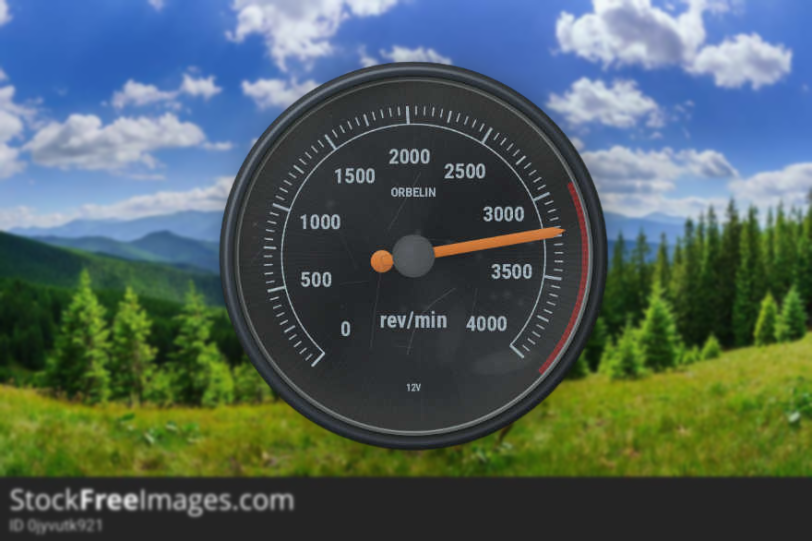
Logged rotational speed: 3225; rpm
